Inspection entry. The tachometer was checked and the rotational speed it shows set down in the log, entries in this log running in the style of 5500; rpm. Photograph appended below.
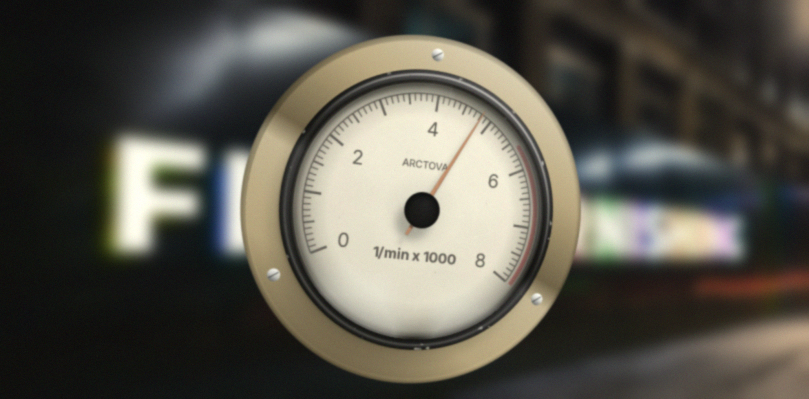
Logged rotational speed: 4800; rpm
